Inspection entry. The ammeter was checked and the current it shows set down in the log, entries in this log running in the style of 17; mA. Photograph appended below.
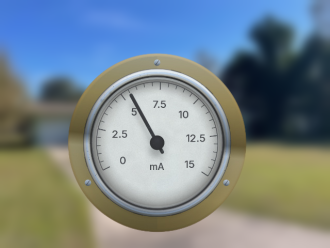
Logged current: 5.5; mA
